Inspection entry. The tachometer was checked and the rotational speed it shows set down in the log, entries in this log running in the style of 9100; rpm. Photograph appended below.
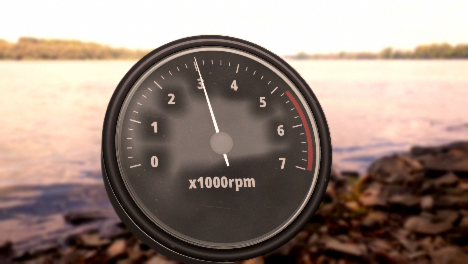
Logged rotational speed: 3000; rpm
